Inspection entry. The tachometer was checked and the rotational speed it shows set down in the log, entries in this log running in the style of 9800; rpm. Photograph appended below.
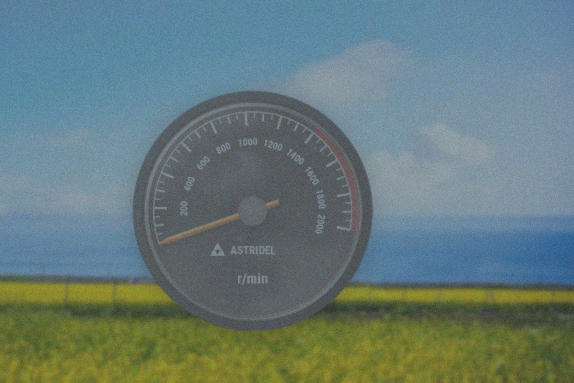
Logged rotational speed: 0; rpm
